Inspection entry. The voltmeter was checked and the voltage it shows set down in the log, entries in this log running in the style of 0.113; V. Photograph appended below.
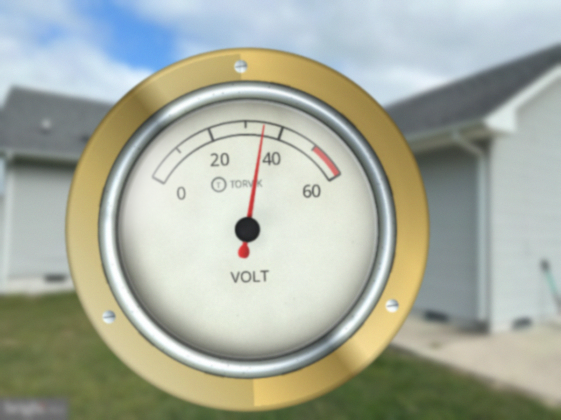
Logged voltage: 35; V
